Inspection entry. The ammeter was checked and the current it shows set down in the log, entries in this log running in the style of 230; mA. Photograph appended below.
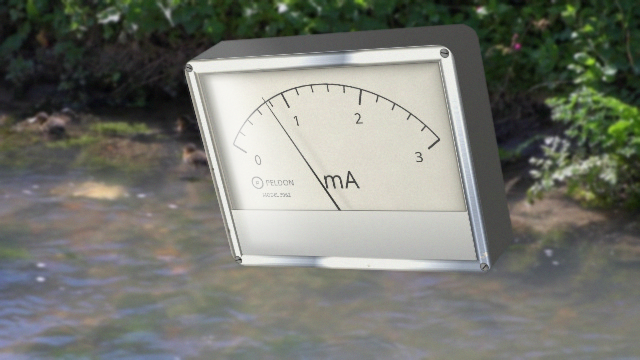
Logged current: 0.8; mA
